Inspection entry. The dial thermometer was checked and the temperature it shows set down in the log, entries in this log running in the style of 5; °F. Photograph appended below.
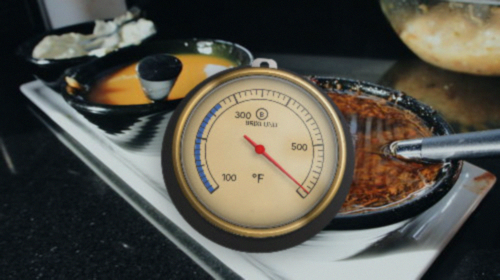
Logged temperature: 590; °F
